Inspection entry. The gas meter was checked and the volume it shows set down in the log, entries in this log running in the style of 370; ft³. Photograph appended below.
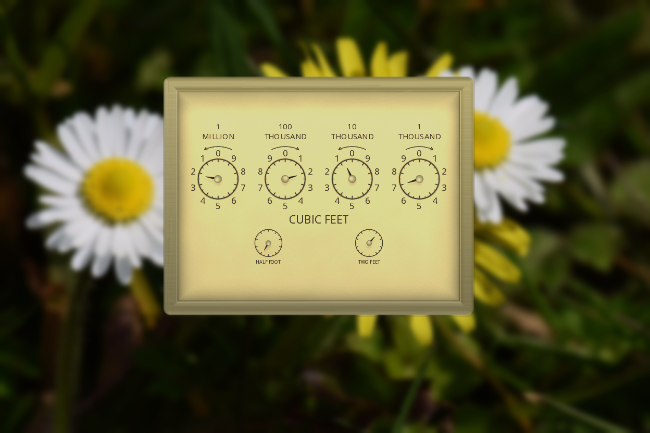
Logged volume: 220700; ft³
